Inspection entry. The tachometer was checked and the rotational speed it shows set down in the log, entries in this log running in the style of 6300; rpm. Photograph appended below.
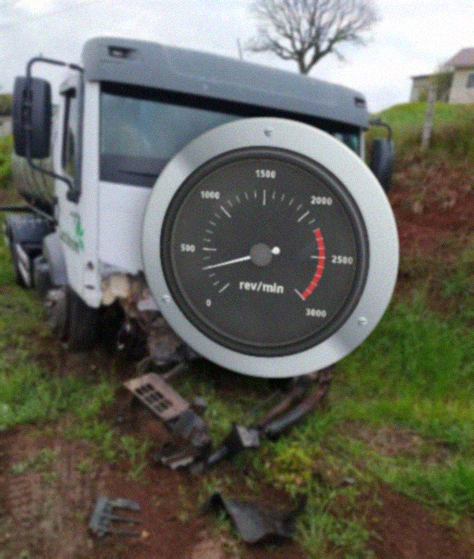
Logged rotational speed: 300; rpm
